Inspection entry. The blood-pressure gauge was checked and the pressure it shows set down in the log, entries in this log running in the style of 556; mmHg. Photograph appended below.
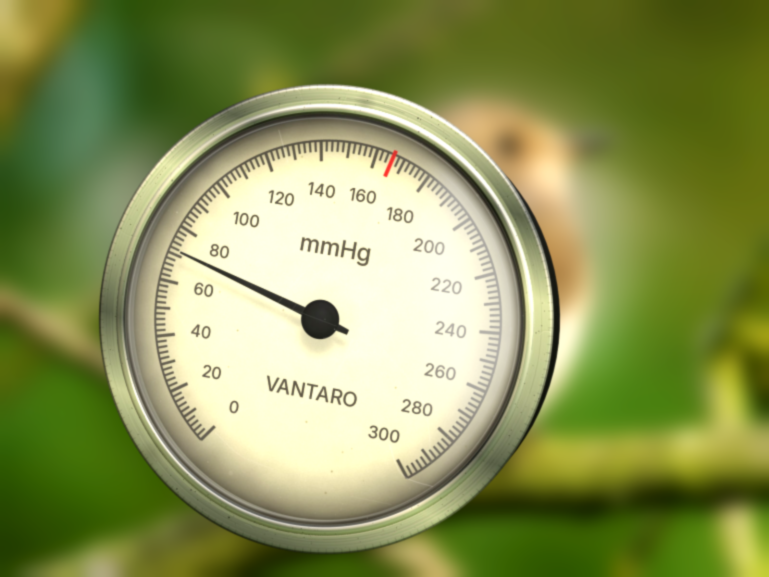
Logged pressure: 72; mmHg
